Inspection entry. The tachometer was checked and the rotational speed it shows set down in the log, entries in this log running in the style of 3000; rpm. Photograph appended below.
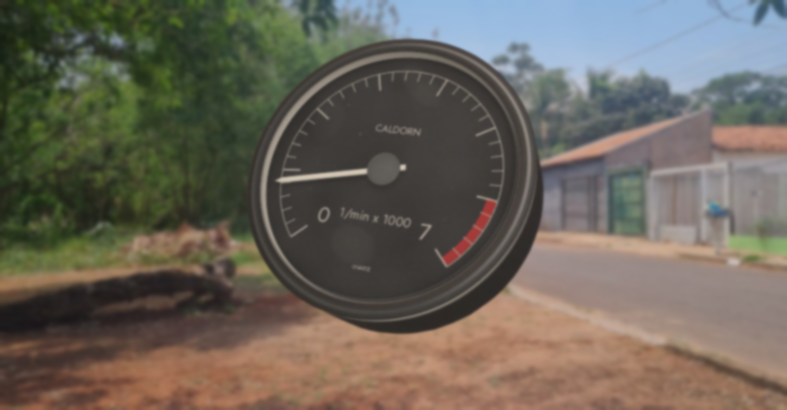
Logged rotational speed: 800; rpm
